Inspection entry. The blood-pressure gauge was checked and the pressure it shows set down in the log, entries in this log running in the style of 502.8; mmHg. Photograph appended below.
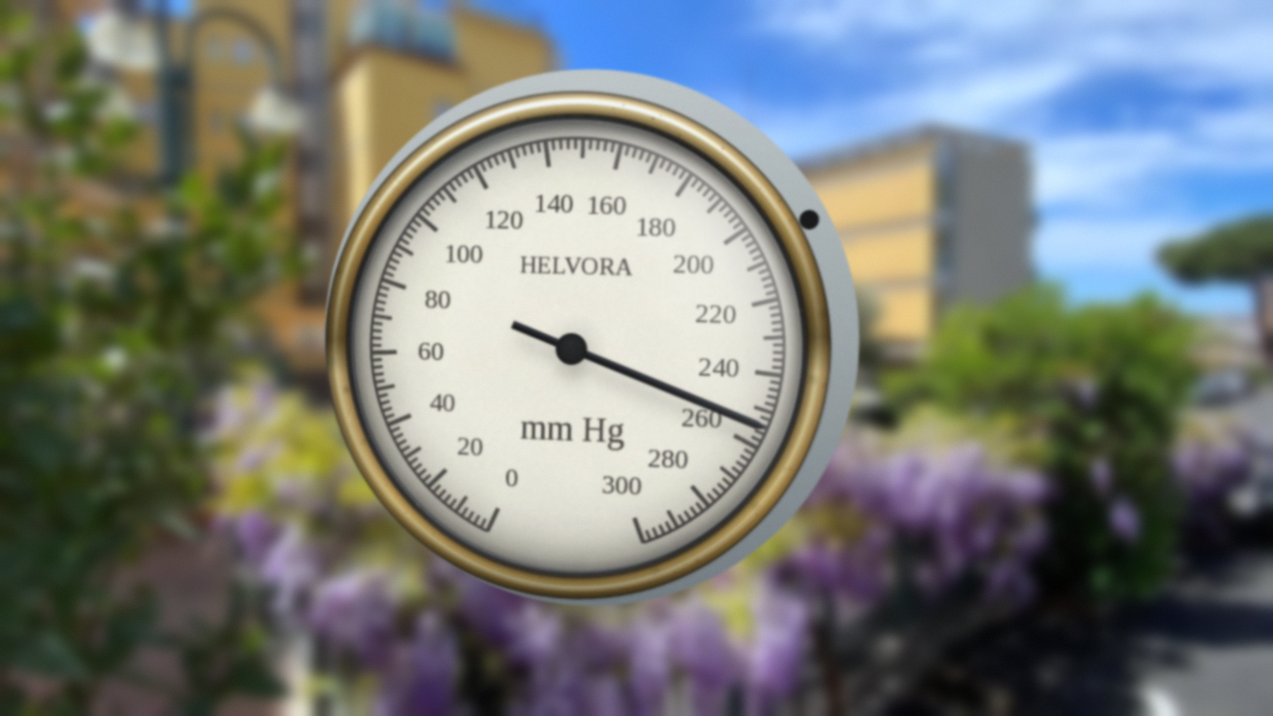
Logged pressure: 254; mmHg
